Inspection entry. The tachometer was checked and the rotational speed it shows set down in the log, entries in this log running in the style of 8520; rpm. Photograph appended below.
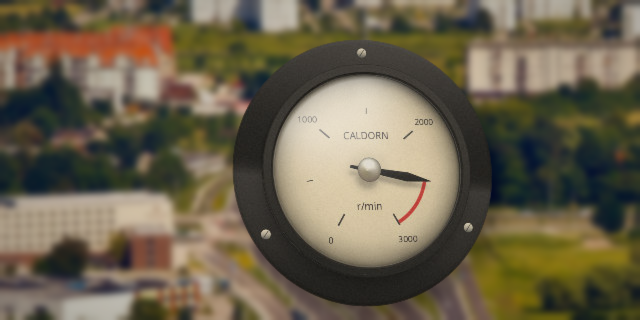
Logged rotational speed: 2500; rpm
